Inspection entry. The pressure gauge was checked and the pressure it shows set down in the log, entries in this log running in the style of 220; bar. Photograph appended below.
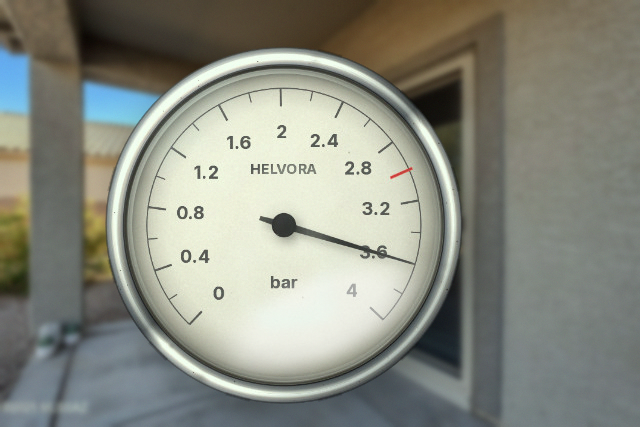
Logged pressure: 3.6; bar
